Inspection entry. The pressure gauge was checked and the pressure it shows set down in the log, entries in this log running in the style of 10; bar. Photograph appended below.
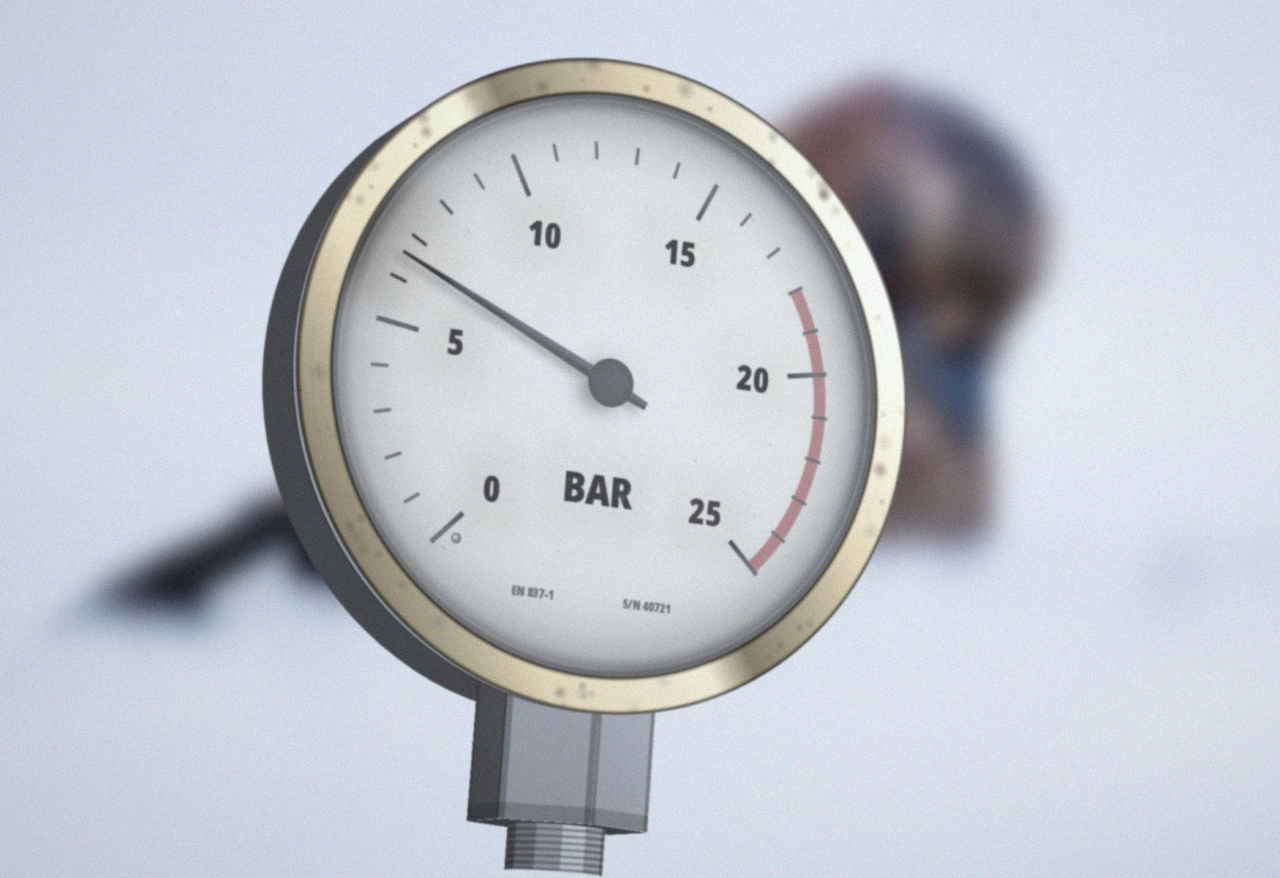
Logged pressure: 6.5; bar
